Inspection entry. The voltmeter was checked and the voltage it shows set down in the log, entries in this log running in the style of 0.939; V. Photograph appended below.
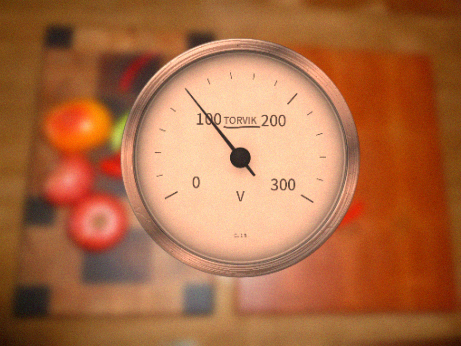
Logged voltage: 100; V
